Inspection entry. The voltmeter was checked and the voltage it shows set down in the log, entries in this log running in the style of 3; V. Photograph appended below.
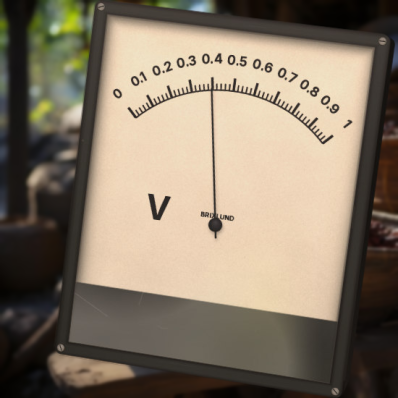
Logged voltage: 0.4; V
